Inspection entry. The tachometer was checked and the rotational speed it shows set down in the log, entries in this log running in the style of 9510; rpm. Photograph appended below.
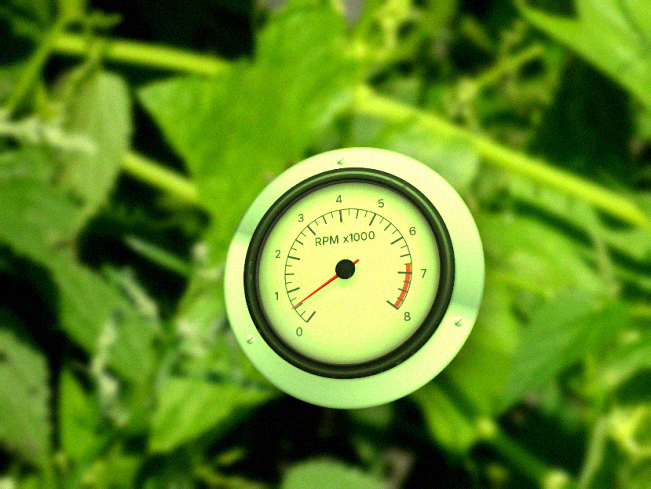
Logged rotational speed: 500; rpm
